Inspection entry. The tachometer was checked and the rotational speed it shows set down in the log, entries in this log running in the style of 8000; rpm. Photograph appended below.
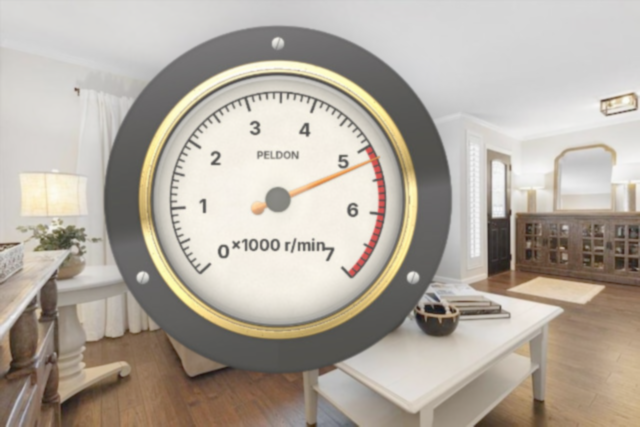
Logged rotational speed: 5200; rpm
